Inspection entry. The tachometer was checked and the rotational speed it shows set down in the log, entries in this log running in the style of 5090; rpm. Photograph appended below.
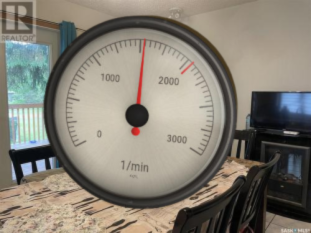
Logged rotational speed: 1550; rpm
